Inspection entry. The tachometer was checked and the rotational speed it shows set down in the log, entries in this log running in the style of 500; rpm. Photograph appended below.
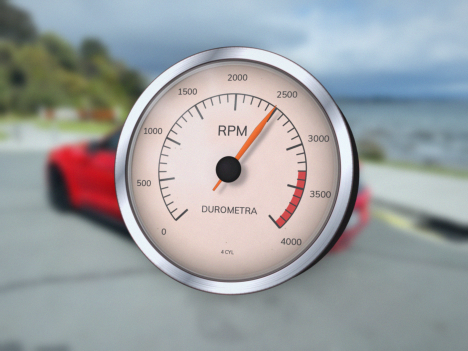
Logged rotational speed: 2500; rpm
